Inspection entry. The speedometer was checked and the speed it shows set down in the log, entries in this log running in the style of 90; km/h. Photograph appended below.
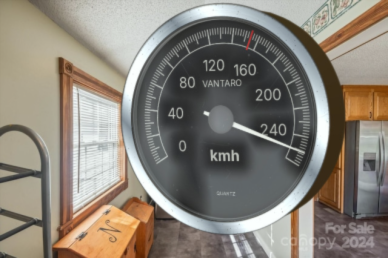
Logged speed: 250; km/h
